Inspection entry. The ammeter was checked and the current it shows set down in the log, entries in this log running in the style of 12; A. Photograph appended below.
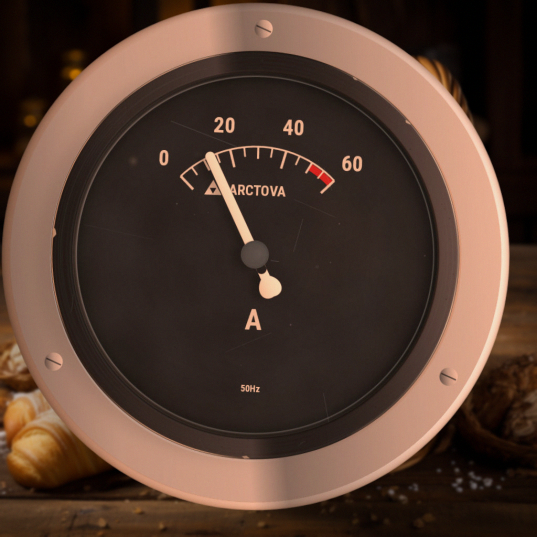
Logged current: 12.5; A
